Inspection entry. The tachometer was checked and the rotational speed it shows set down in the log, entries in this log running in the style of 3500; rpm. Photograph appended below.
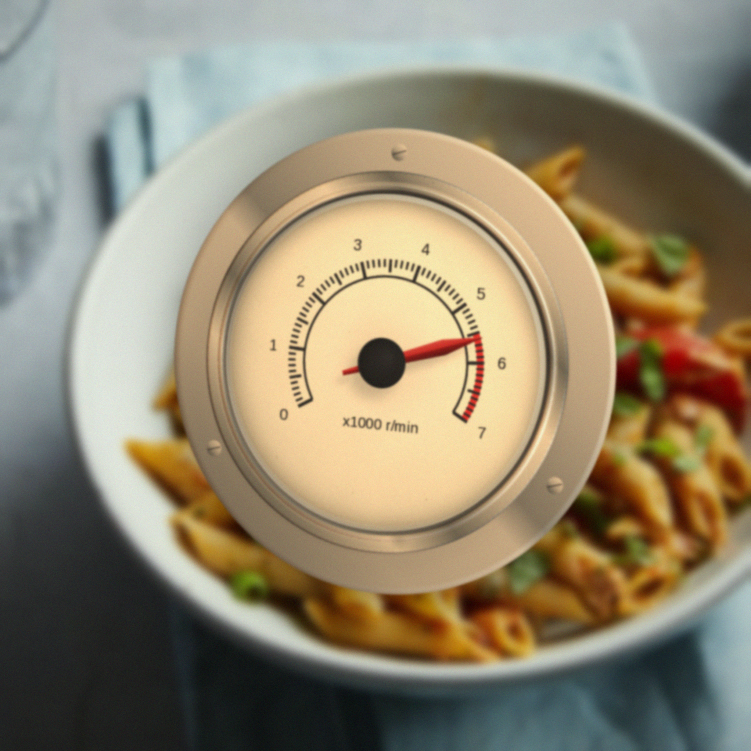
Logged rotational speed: 5600; rpm
